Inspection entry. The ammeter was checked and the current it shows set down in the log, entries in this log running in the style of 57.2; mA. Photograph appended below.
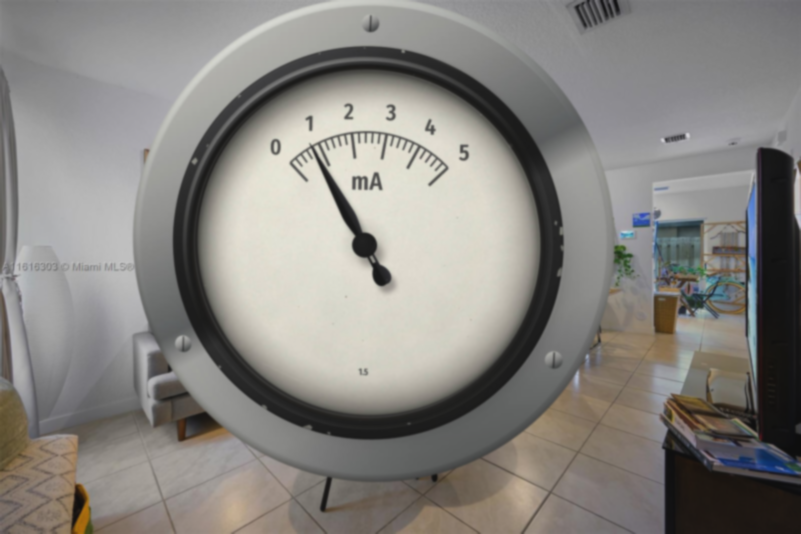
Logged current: 0.8; mA
